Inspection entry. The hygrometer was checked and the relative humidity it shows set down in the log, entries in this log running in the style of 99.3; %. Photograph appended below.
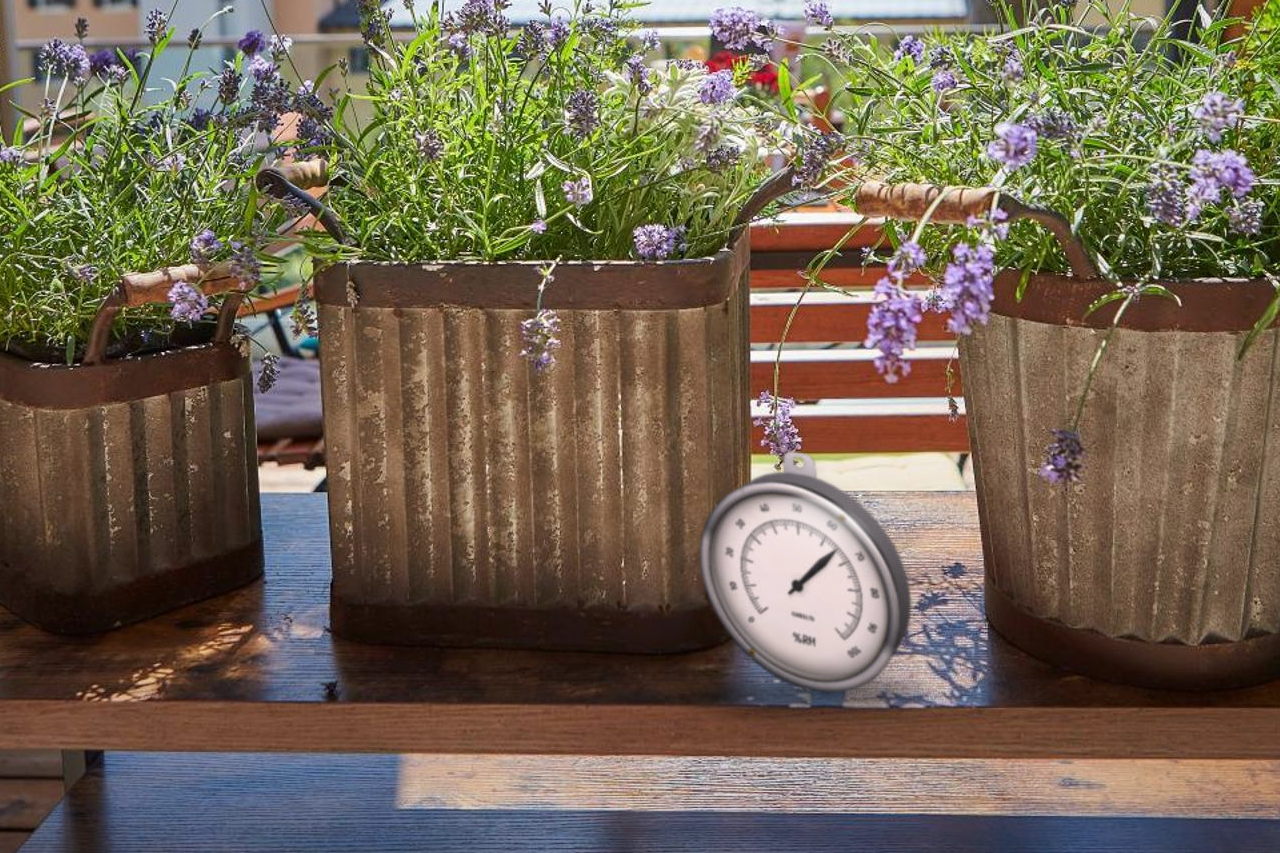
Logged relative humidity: 65; %
